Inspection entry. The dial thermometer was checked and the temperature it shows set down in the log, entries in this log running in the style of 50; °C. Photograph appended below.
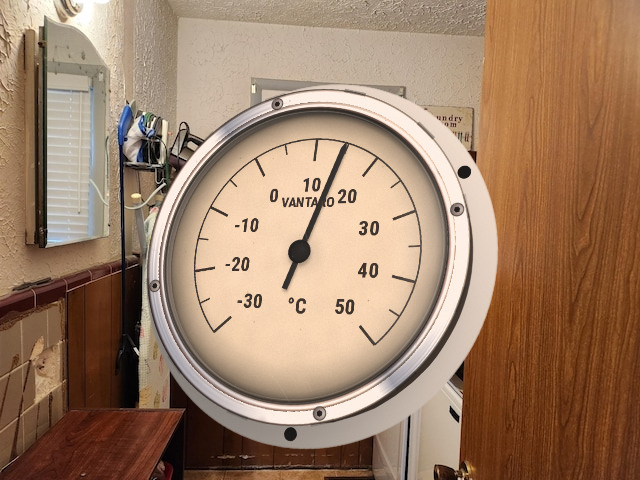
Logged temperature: 15; °C
